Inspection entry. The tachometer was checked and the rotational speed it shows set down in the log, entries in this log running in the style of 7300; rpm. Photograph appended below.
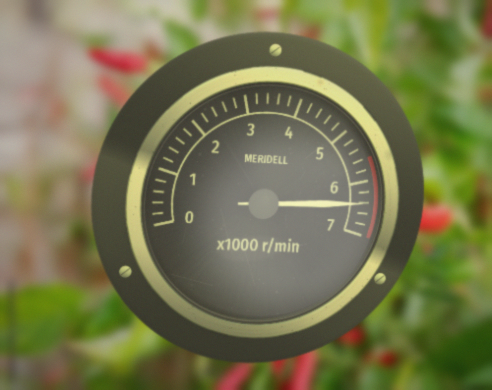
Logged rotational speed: 6400; rpm
